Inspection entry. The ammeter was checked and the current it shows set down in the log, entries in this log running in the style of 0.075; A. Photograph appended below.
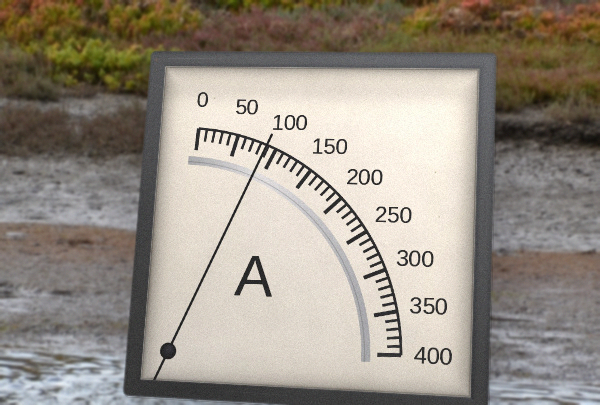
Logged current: 90; A
